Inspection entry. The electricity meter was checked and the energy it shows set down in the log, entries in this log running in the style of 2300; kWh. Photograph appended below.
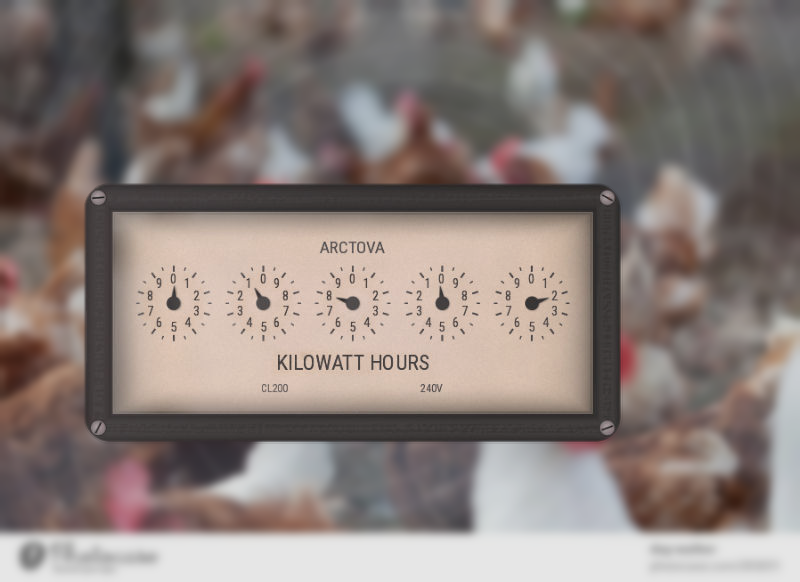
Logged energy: 802; kWh
